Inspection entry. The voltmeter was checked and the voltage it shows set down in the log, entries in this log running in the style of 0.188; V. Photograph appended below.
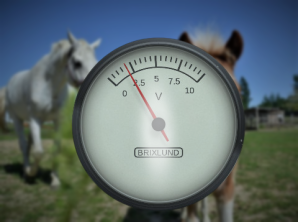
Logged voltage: 2; V
